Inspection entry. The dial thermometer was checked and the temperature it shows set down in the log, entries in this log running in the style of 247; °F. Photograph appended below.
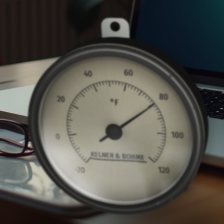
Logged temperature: 80; °F
